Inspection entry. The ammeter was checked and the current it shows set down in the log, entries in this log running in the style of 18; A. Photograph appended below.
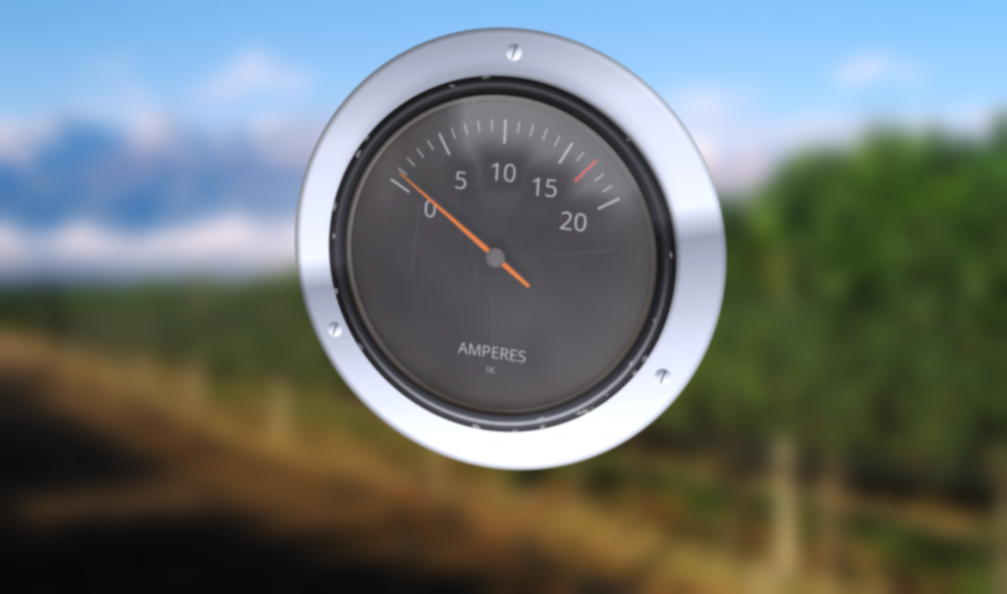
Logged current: 1; A
